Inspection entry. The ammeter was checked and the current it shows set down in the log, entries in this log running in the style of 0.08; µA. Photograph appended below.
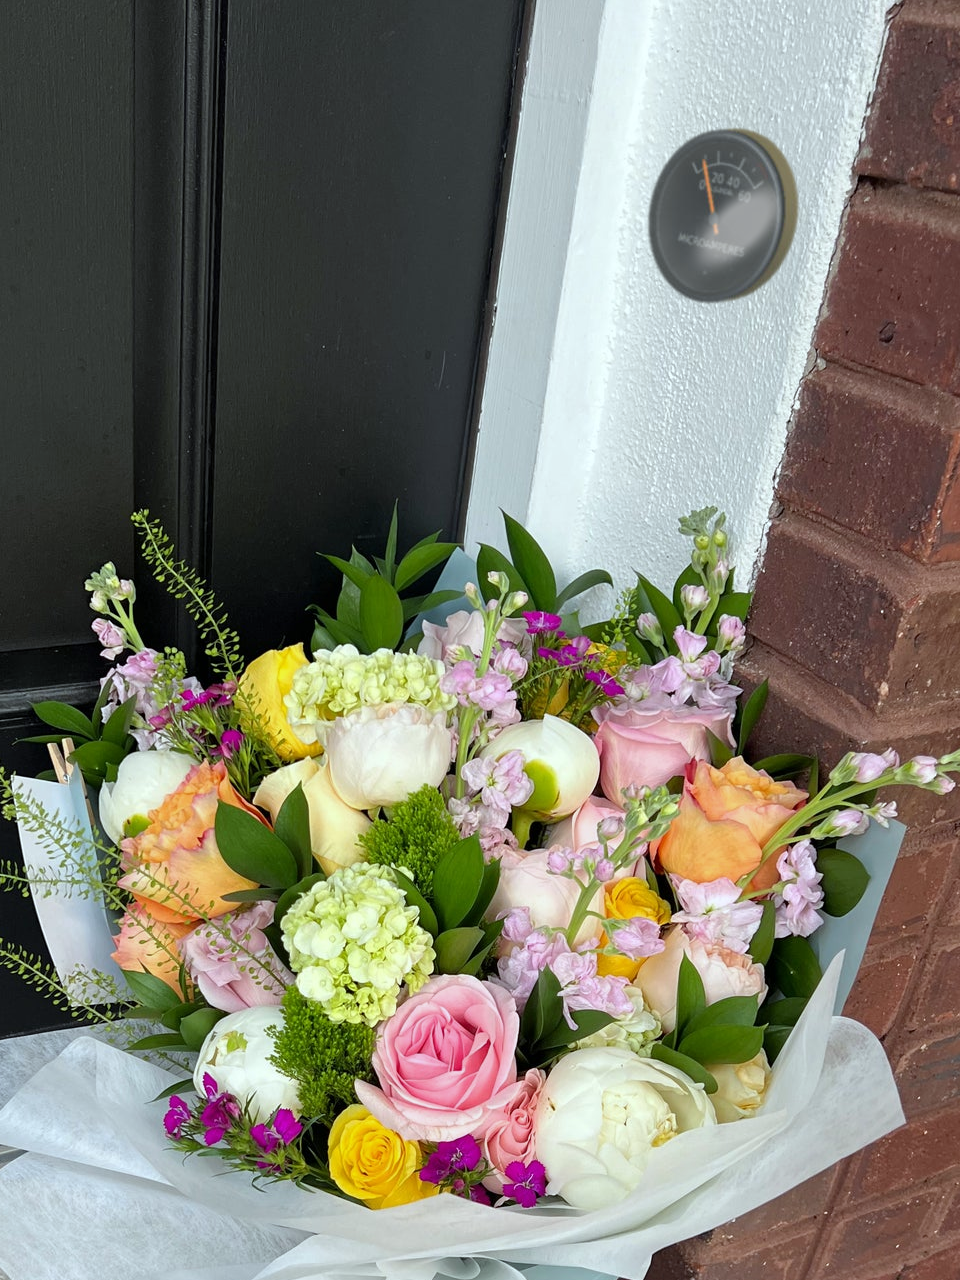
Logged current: 10; µA
